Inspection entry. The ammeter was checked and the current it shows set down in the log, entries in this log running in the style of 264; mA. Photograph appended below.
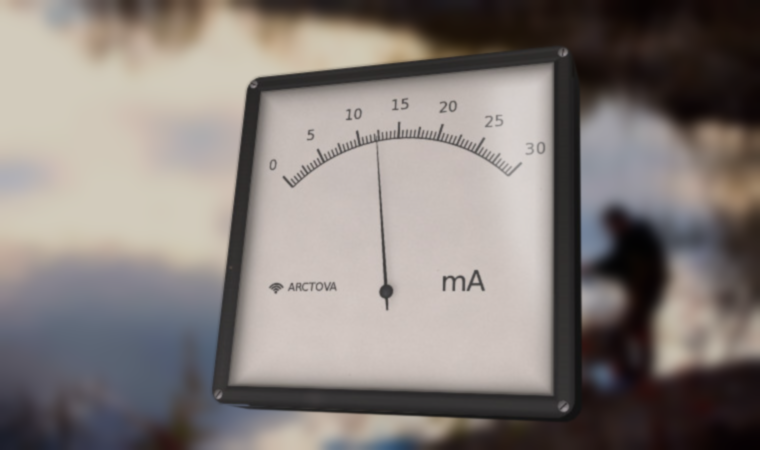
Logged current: 12.5; mA
